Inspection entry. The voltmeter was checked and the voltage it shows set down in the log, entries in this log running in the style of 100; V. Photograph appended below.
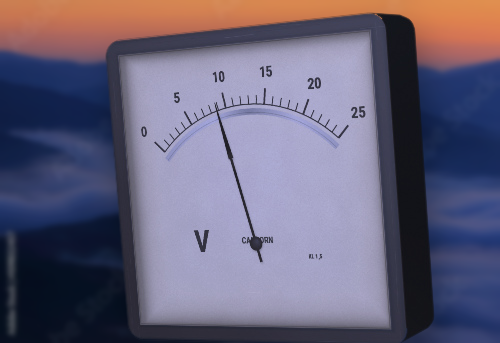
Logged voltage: 9; V
